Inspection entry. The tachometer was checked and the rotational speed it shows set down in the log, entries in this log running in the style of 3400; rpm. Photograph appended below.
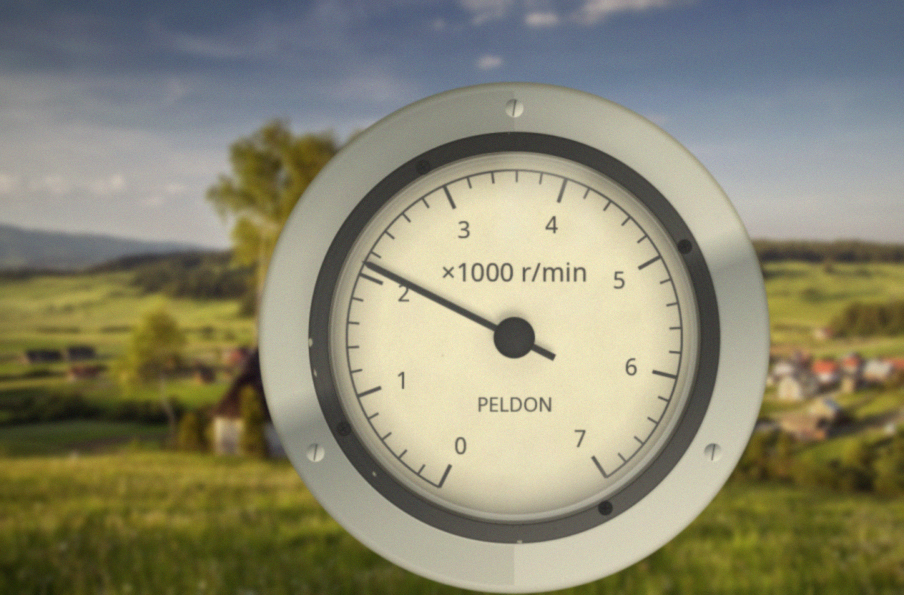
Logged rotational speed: 2100; rpm
